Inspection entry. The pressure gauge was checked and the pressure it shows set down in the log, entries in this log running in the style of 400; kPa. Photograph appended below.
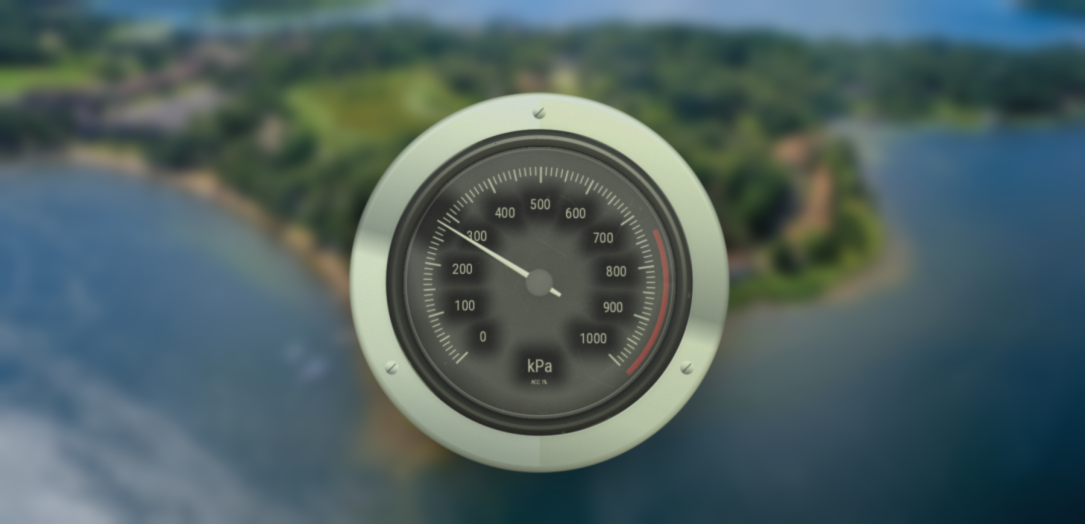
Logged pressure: 280; kPa
